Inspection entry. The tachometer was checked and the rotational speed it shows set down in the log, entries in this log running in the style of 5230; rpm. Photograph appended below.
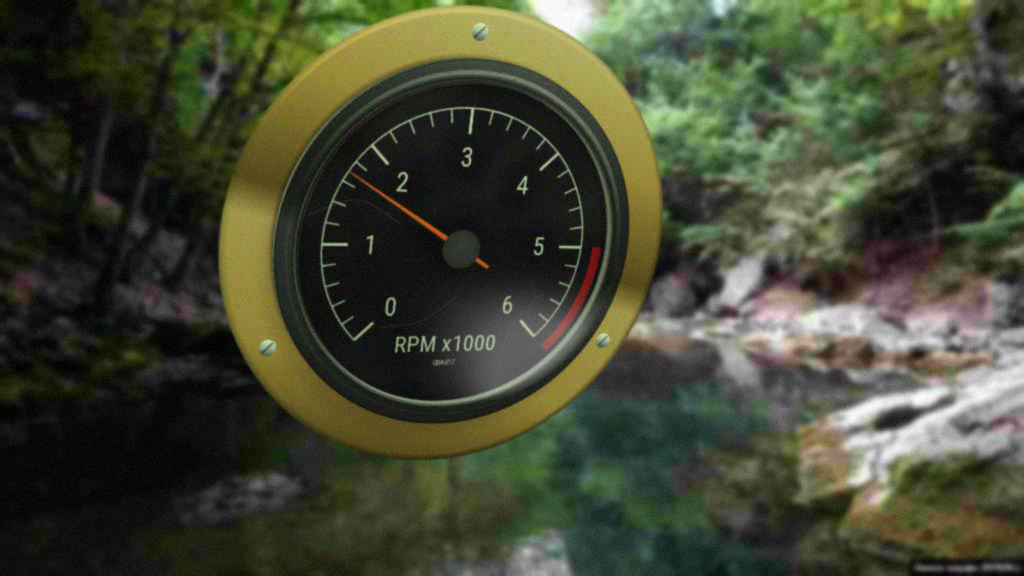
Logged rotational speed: 1700; rpm
